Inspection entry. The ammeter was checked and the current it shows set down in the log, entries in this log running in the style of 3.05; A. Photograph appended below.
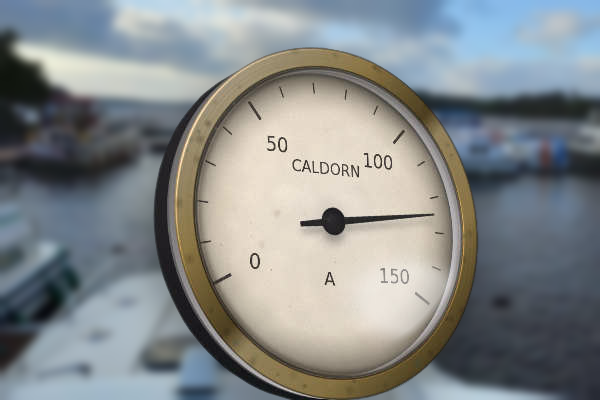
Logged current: 125; A
